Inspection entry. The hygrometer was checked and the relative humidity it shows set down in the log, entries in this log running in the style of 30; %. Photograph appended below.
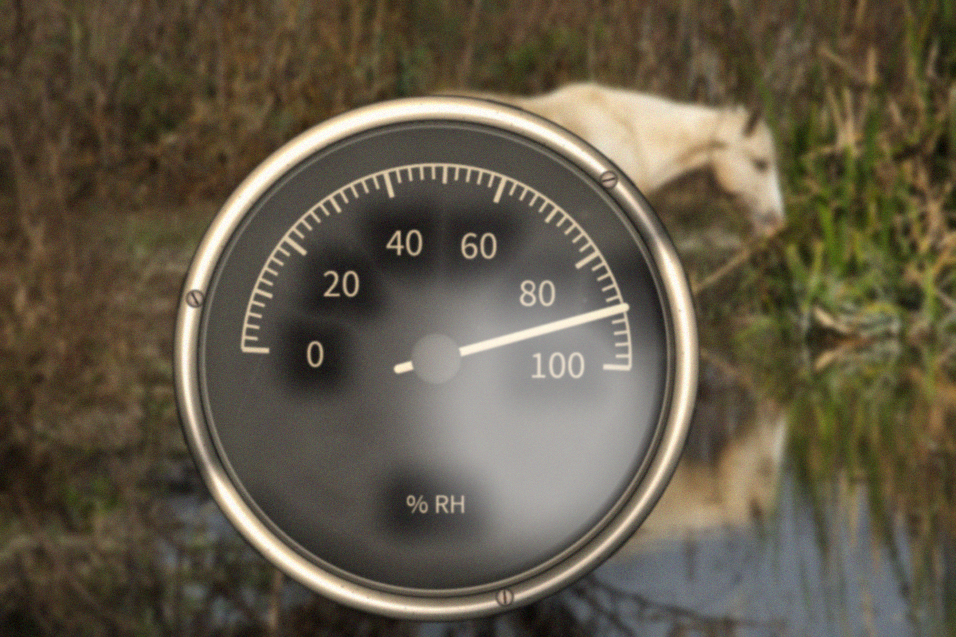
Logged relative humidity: 90; %
